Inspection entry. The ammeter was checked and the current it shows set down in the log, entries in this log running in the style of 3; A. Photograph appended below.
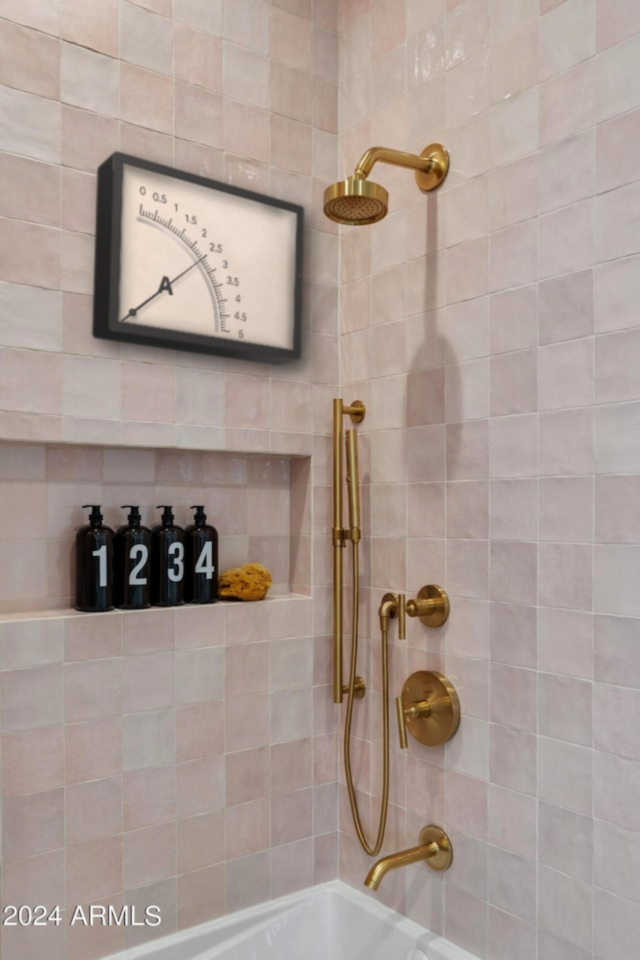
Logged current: 2.5; A
